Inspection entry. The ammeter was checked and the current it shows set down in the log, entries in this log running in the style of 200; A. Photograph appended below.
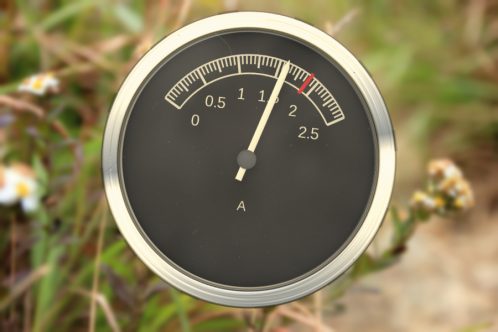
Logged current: 1.6; A
